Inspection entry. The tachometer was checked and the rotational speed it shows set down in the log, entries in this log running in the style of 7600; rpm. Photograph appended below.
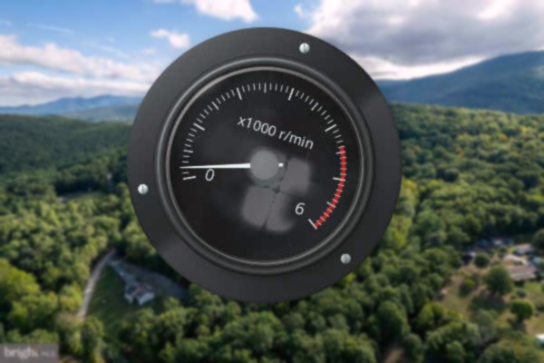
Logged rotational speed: 200; rpm
